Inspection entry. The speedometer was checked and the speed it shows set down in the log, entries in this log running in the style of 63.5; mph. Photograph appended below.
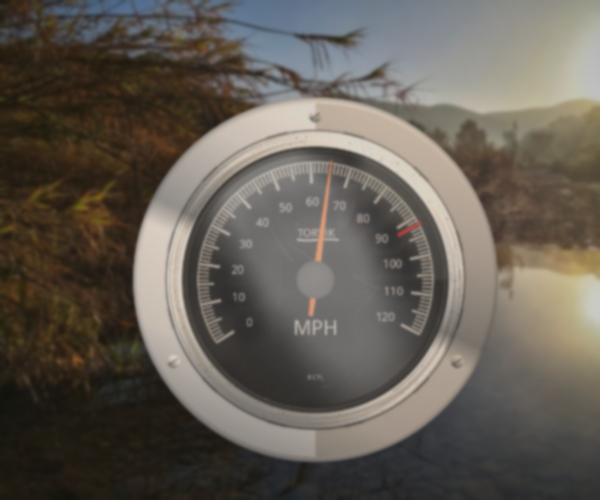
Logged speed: 65; mph
